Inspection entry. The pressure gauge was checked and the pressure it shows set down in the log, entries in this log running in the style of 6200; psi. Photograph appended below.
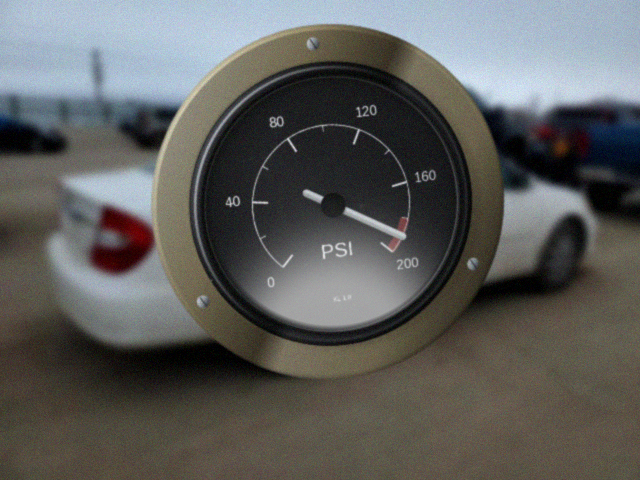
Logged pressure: 190; psi
